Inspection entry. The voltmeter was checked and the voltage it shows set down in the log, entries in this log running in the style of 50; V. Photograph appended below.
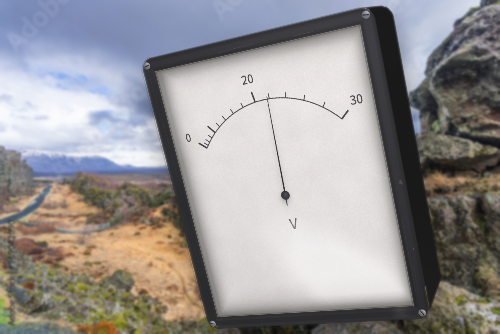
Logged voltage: 22; V
